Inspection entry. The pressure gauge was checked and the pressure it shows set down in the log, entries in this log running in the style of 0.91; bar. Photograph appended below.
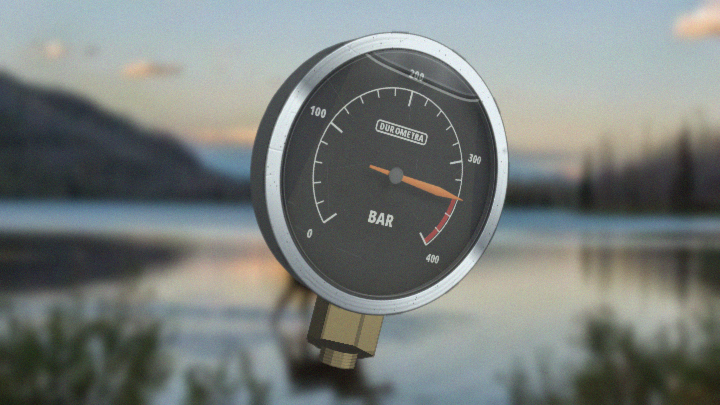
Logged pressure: 340; bar
